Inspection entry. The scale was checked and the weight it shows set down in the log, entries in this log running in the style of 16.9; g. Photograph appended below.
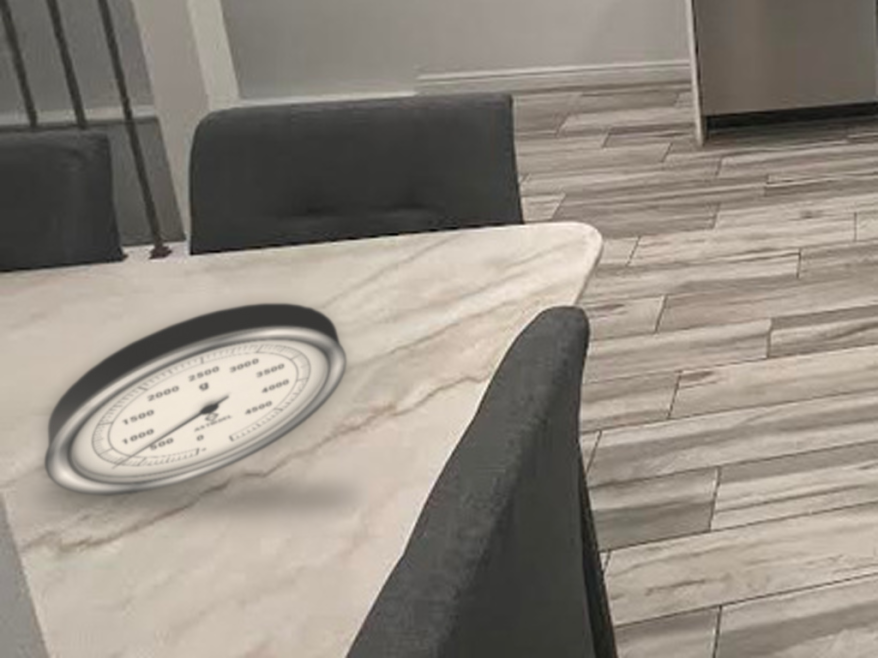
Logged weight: 750; g
